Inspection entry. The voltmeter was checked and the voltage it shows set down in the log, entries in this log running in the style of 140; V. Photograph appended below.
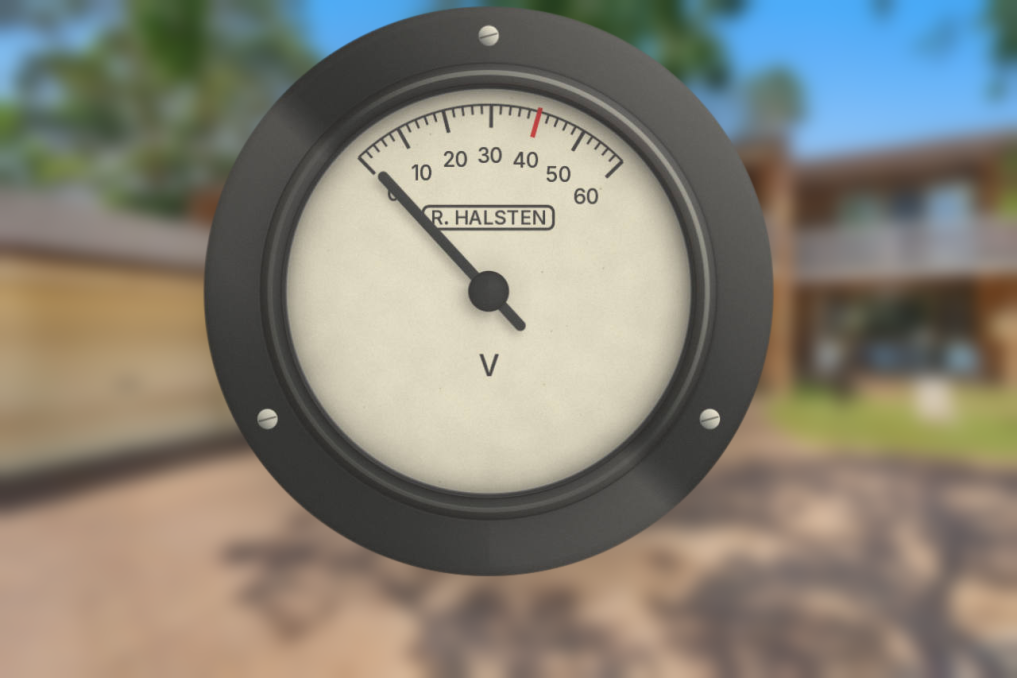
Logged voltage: 1; V
